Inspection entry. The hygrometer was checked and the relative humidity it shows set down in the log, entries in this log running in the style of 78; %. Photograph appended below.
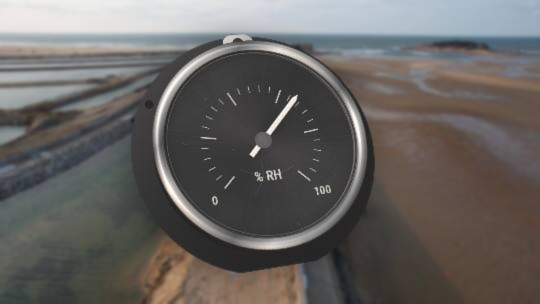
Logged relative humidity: 66; %
